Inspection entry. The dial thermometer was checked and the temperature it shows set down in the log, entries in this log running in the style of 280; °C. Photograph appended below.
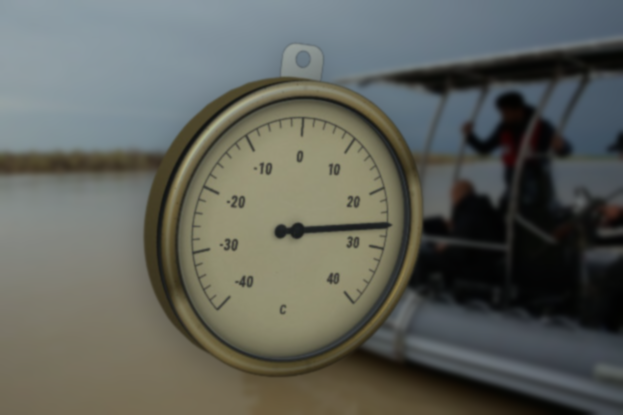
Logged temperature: 26; °C
